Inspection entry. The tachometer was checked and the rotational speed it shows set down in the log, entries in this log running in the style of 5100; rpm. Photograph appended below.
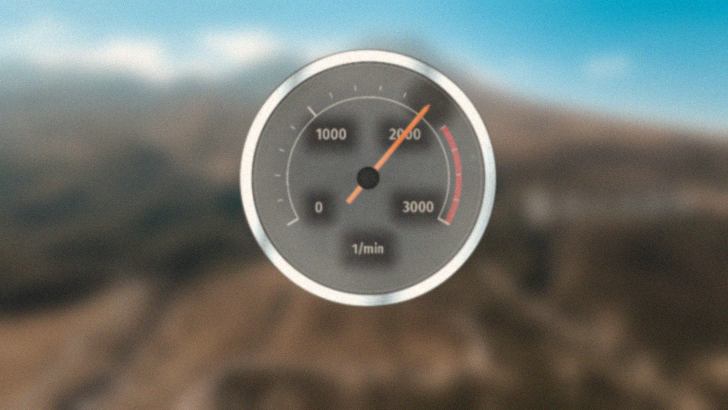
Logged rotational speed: 2000; rpm
